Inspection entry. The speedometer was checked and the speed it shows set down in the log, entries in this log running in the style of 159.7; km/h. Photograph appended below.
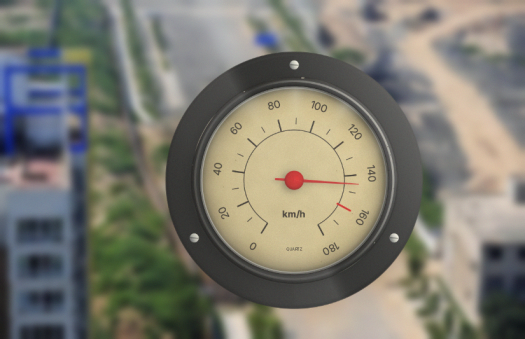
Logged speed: 145; km/h
